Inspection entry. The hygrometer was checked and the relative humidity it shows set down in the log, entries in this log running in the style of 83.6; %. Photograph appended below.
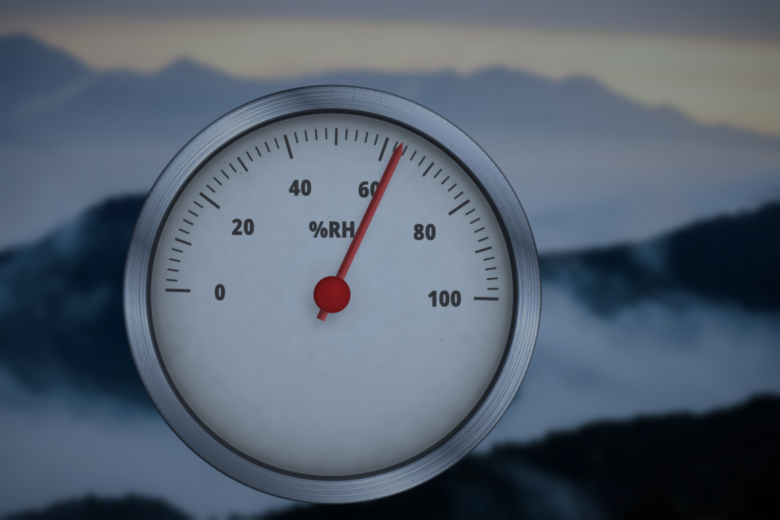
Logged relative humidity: 63; %
